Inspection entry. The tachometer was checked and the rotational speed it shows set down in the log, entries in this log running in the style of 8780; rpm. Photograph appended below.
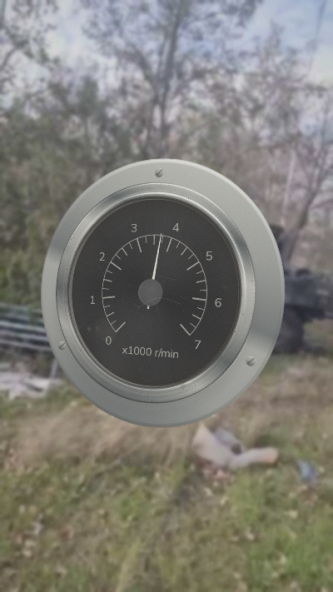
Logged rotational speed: 3750; rpm
